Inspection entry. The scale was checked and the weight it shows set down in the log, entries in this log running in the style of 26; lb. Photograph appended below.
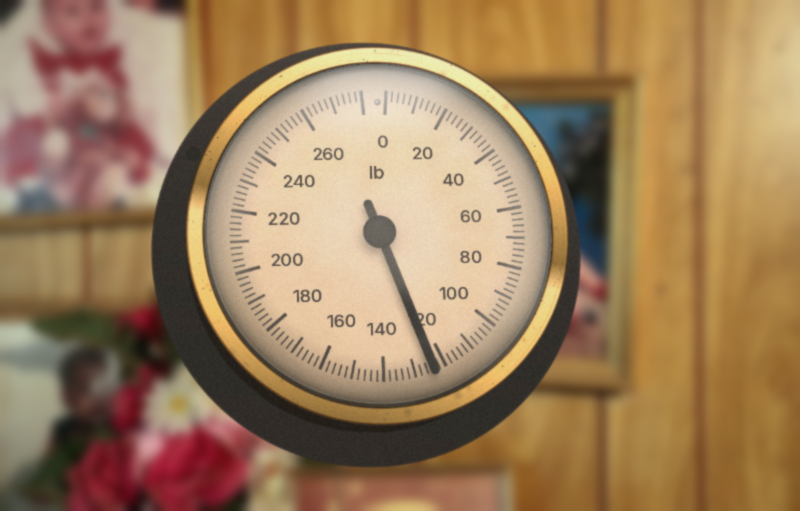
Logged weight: 124; lb
